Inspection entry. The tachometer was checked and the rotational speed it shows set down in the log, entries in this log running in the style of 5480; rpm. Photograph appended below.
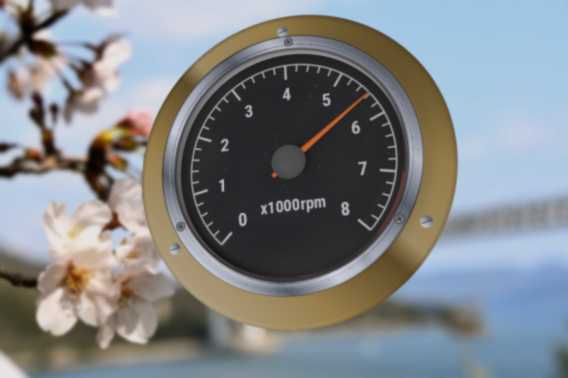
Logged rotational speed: 5600; rpm
